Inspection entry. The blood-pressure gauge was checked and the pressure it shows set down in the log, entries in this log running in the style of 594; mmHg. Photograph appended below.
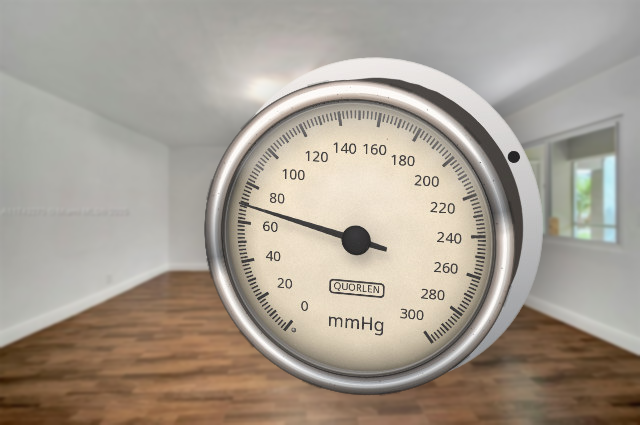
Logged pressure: 70; mmHg
